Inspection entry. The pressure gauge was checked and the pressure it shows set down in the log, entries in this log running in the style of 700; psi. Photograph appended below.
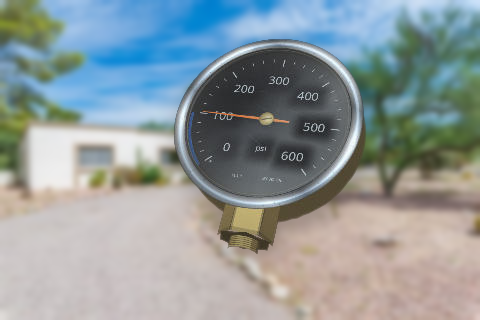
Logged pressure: 100; psi
